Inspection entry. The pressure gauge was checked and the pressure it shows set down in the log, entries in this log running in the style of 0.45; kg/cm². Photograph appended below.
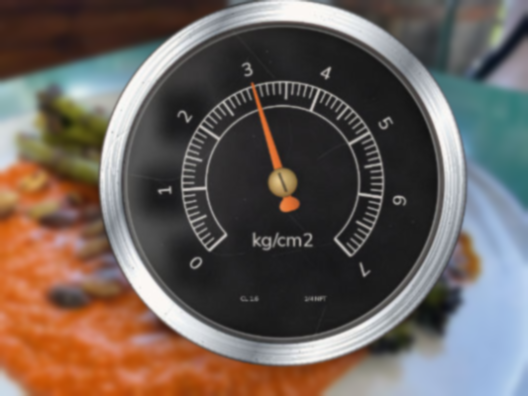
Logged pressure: 3; kg/cm²
